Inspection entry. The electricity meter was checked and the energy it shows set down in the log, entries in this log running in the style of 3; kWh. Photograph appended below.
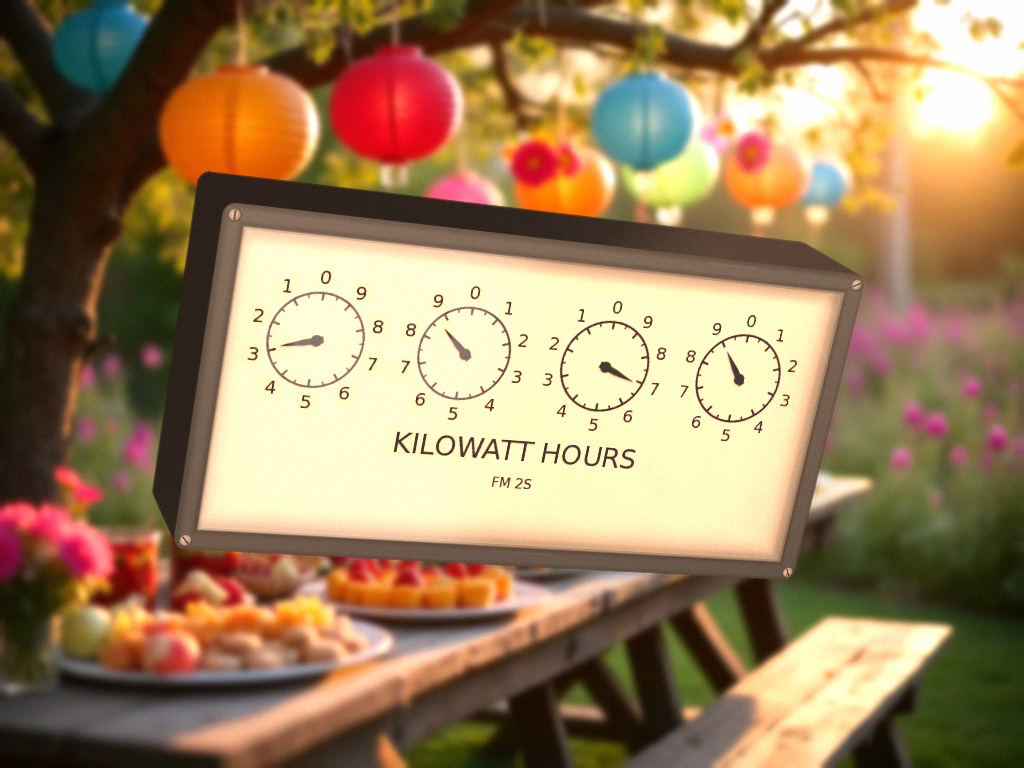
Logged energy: 2869; kWh
